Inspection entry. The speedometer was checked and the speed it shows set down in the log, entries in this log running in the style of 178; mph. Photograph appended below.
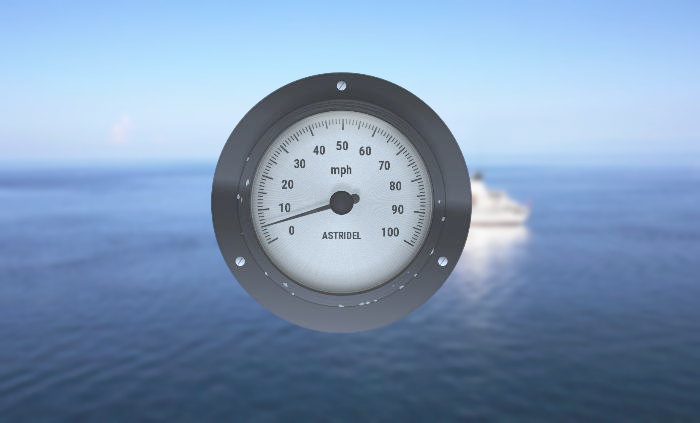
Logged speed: 5; mph
